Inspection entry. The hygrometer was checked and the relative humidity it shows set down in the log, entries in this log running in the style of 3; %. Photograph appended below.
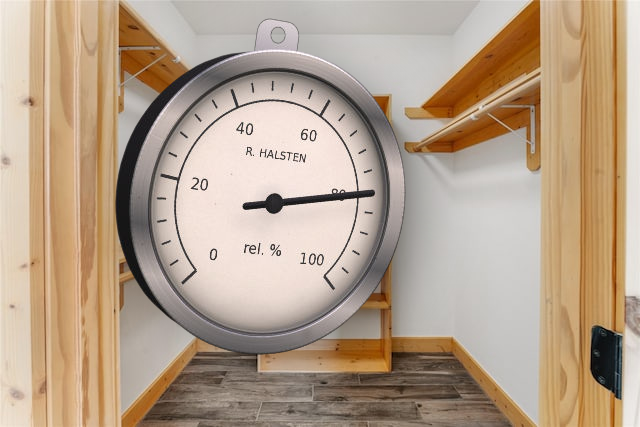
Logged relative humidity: 80; %
